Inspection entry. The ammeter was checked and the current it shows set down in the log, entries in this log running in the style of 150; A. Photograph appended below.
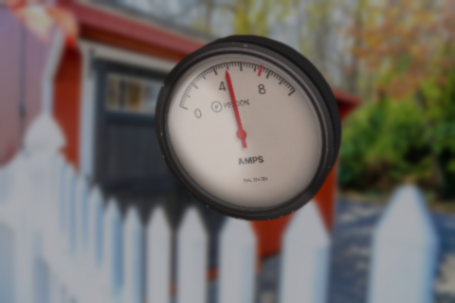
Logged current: 5; A
